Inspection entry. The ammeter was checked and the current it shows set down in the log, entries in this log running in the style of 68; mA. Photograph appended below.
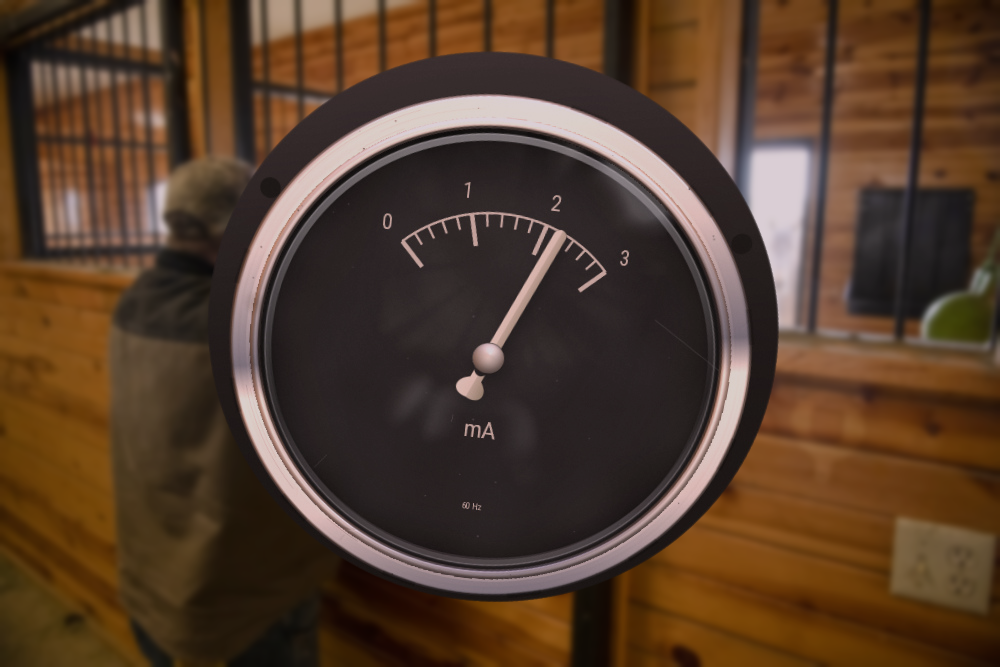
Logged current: 2.2; mA
